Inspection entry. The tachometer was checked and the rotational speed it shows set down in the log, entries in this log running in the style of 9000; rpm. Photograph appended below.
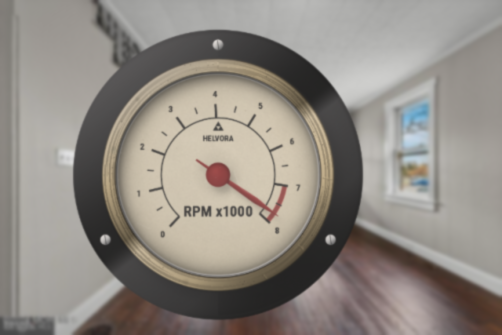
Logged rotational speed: 7750; rpm
